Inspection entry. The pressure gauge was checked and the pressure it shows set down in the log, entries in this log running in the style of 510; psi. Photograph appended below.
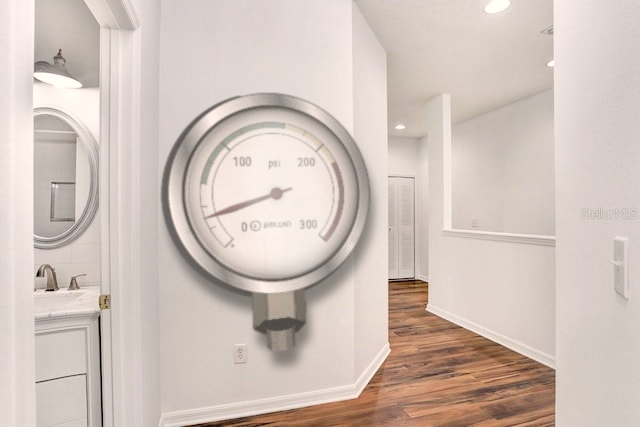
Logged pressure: 30; psi
